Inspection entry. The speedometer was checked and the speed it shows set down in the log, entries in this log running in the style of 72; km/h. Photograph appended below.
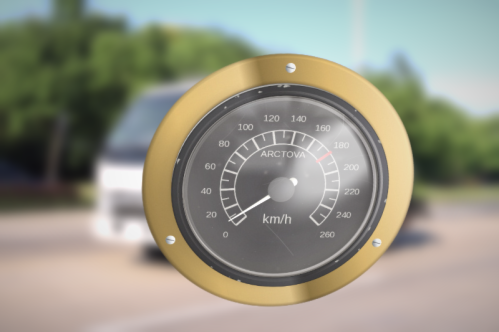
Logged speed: 10; km/h
